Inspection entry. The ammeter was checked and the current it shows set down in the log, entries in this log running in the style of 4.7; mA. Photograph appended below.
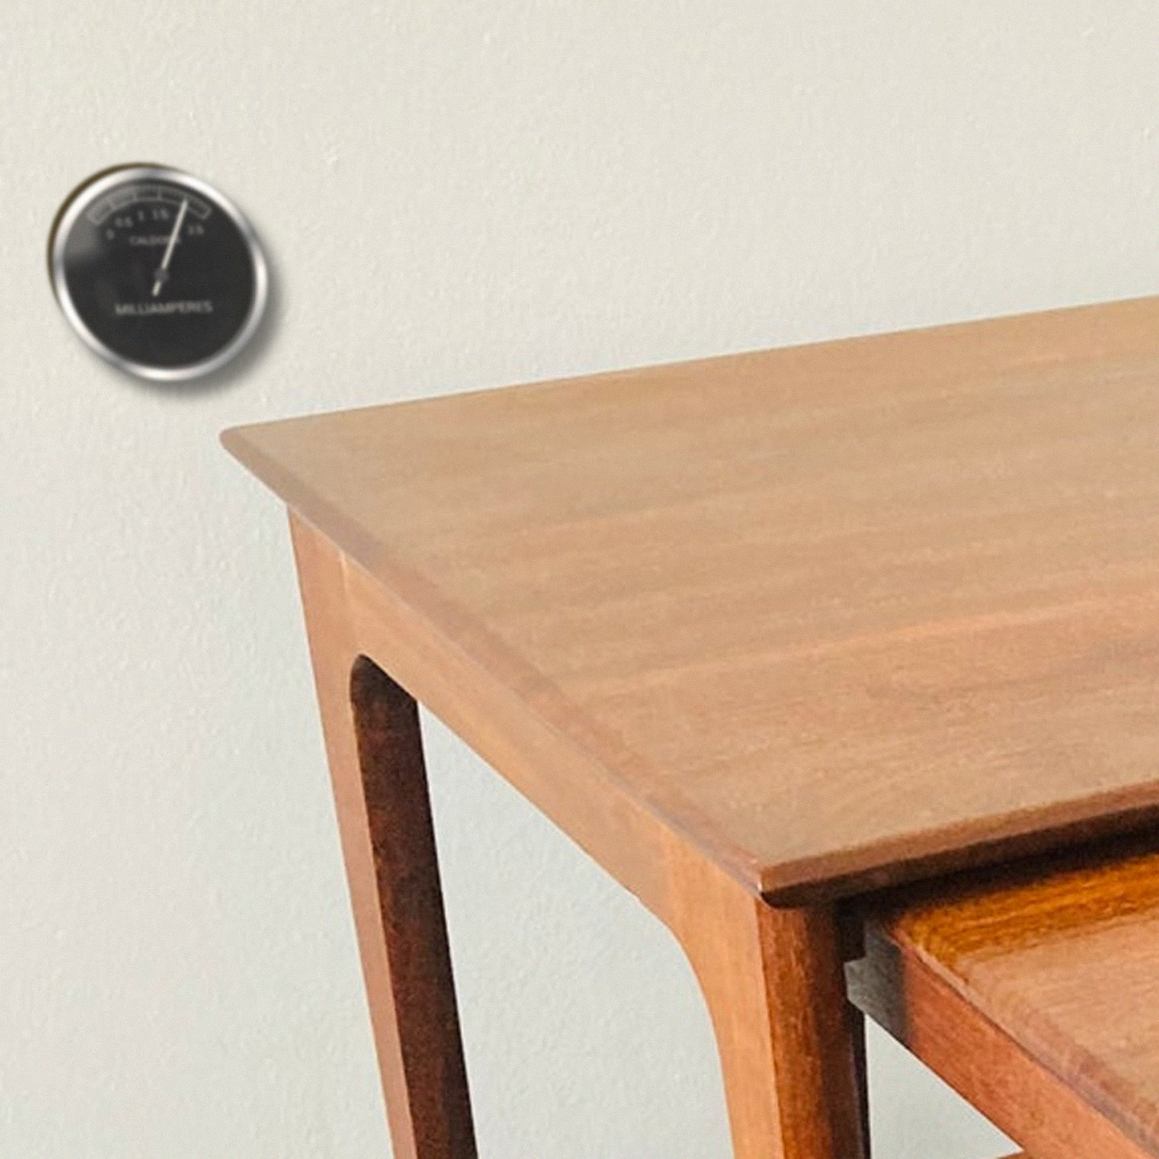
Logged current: 2; mA
